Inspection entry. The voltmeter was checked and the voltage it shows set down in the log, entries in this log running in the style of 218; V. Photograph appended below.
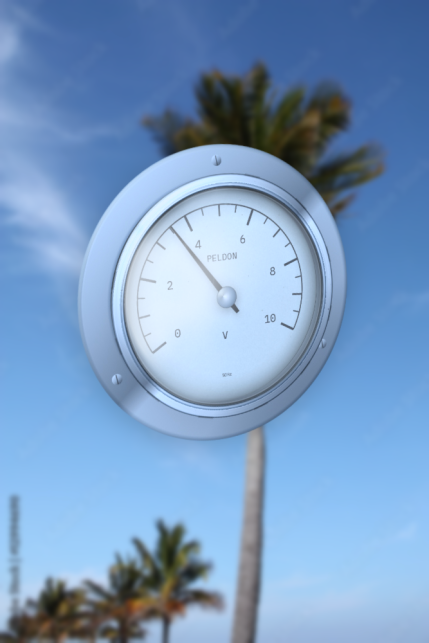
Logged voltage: 3.5; V
